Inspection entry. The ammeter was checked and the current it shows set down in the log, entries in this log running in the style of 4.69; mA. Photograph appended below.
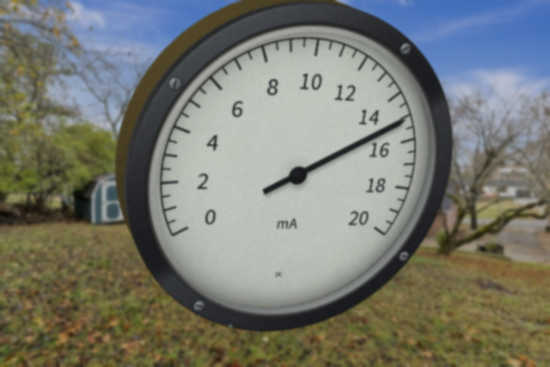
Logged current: 15; mA
